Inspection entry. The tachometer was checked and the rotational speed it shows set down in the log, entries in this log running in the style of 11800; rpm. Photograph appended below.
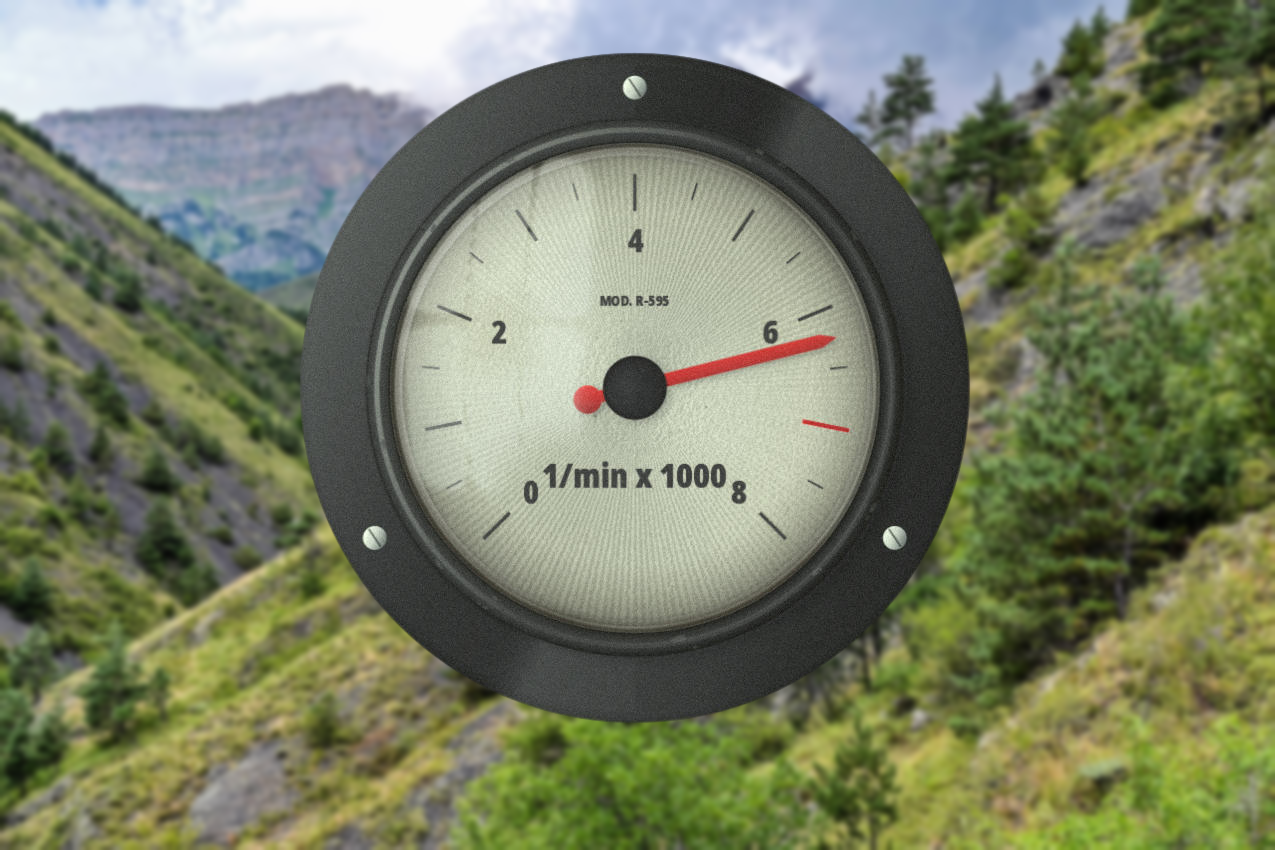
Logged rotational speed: 6250; rpm
